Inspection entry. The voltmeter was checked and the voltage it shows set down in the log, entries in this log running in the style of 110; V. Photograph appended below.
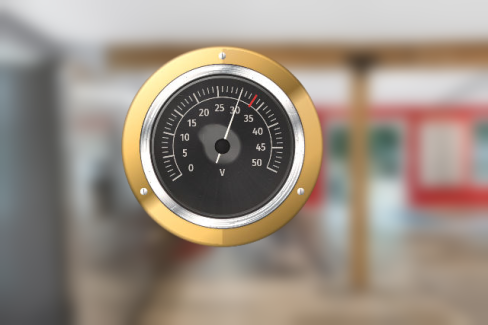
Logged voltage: 30; V
